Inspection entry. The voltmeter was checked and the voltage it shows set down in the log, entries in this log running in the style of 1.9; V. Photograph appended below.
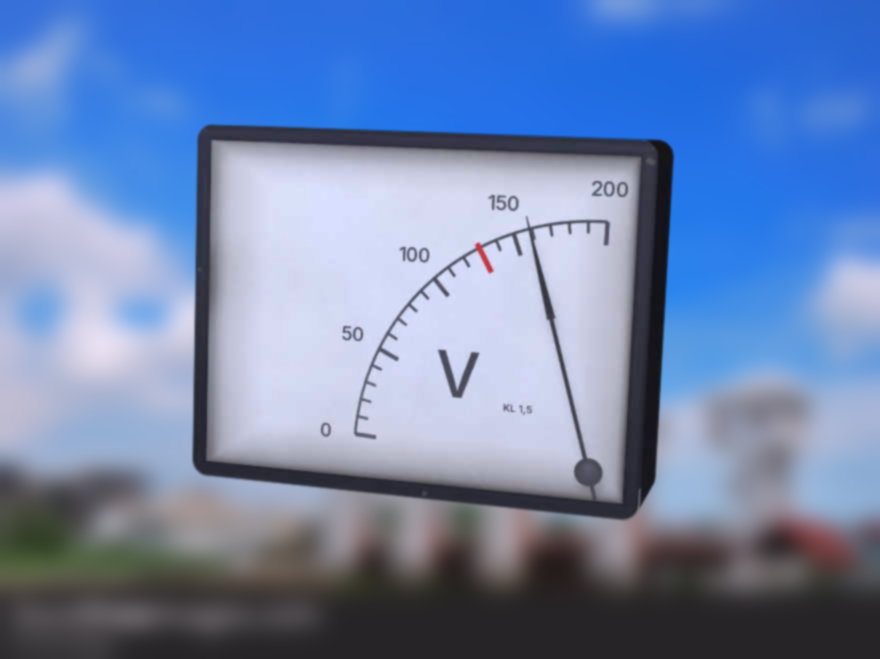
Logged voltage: 160; V
